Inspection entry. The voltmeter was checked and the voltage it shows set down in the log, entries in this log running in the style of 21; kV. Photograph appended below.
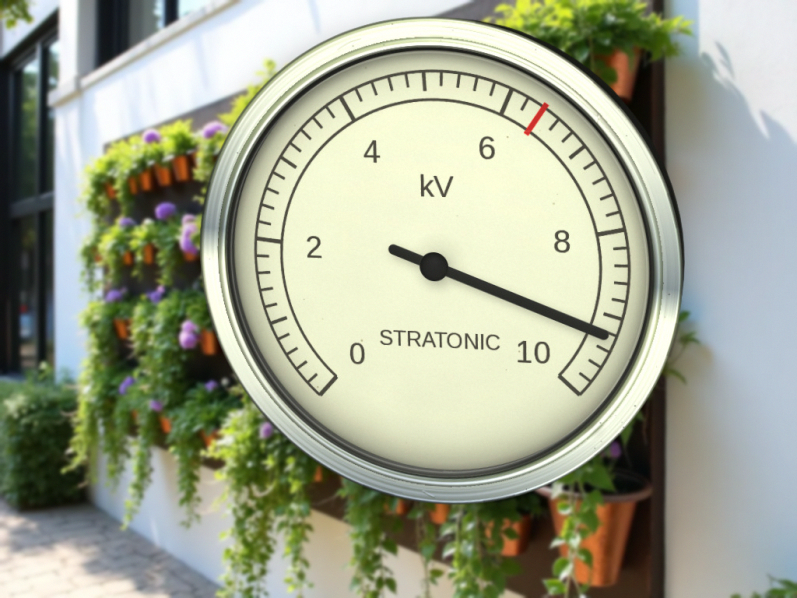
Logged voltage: 9.2; kV
